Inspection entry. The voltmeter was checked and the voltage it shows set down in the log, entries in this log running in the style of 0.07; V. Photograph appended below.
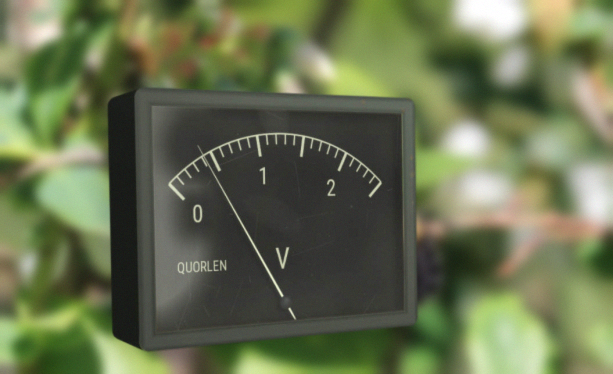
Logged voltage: 0.4; V
